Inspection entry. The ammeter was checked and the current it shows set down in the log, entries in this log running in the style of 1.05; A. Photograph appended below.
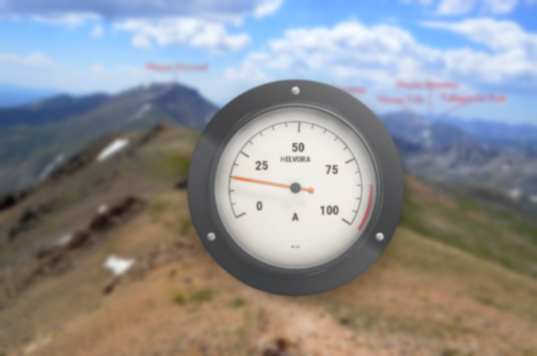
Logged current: 15; A
